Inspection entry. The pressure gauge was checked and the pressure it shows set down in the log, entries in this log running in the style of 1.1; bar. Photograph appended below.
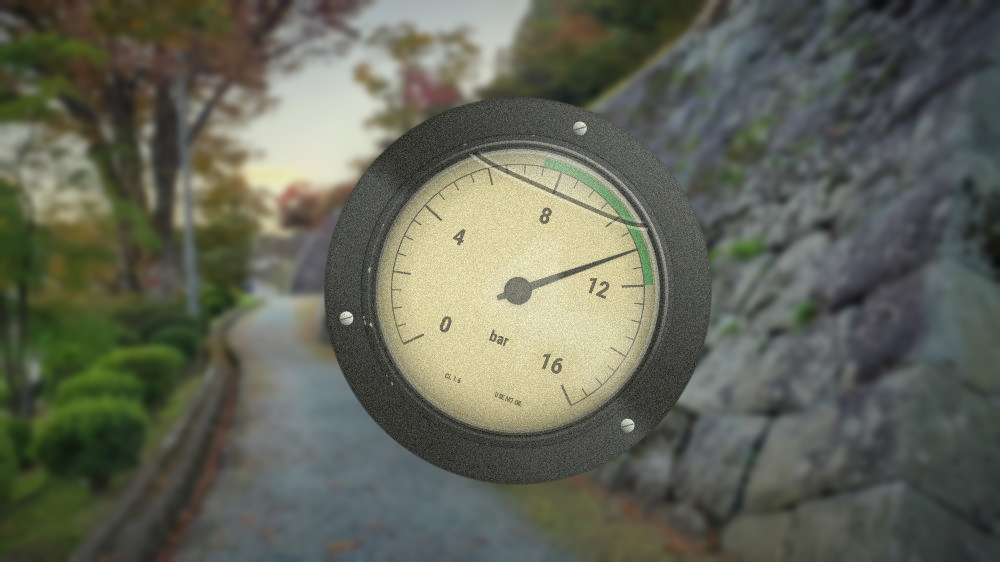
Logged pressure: 11; bar
